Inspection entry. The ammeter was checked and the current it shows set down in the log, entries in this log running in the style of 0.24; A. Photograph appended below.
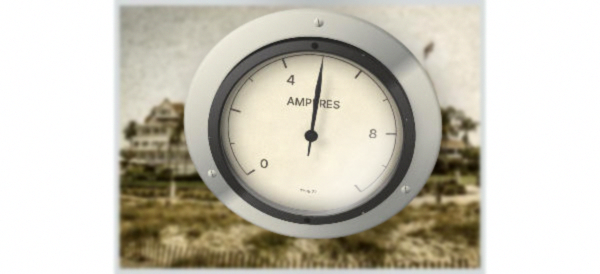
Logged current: 5; A
